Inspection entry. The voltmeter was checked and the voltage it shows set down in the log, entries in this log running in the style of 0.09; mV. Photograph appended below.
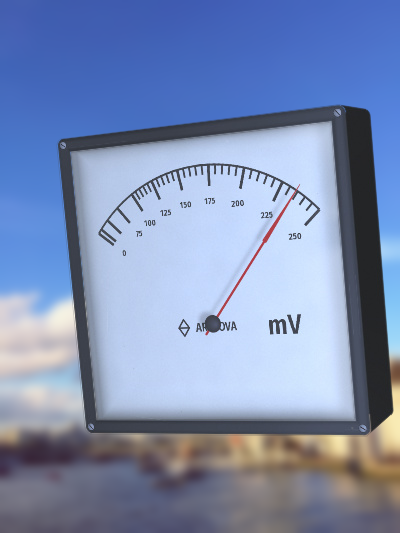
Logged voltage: 235; mV
